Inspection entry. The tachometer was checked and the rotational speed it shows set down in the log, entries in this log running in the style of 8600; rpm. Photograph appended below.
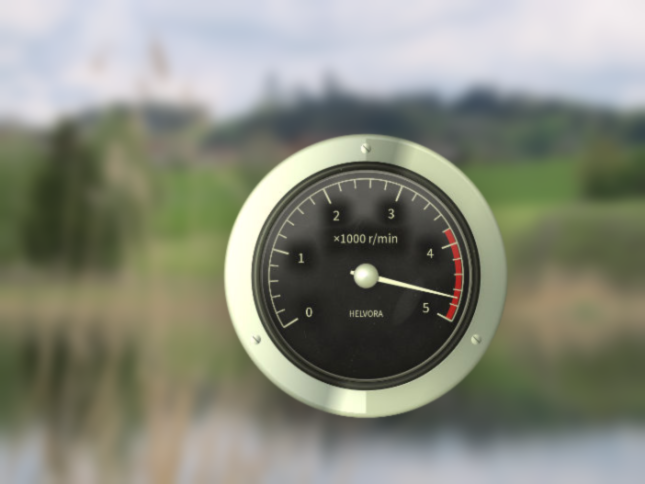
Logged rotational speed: 4700; rpm
